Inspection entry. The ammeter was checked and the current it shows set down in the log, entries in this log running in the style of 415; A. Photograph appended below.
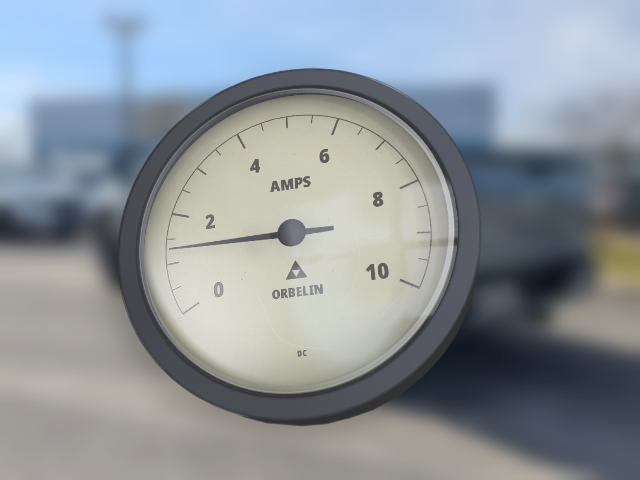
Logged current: 1.25; A
